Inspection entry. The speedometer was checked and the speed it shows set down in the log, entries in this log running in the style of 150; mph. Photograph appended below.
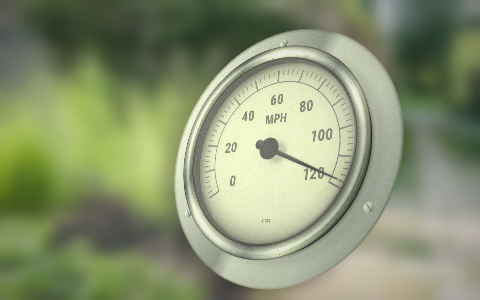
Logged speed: 118; mph
